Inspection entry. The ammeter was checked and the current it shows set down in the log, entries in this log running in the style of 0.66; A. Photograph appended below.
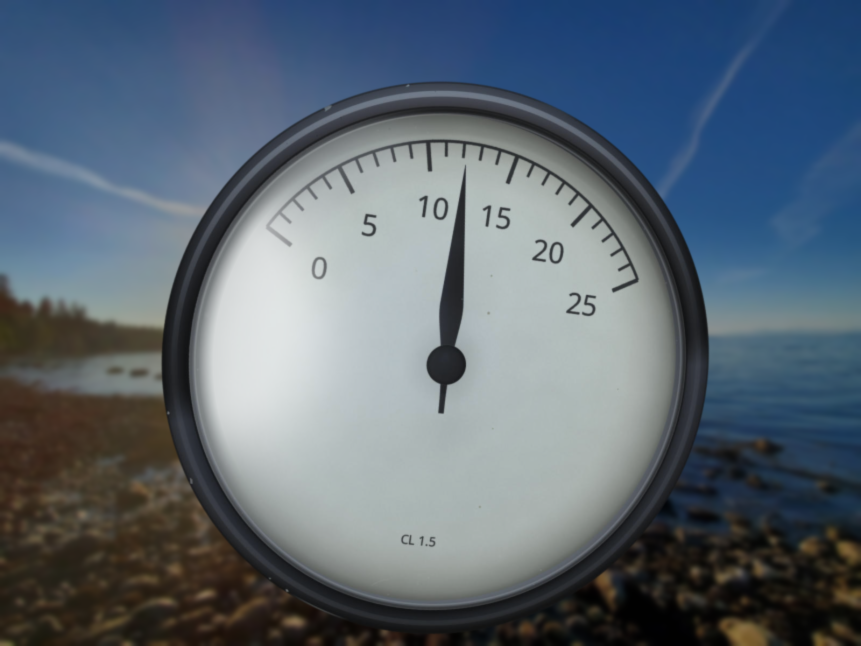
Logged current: 12; A
